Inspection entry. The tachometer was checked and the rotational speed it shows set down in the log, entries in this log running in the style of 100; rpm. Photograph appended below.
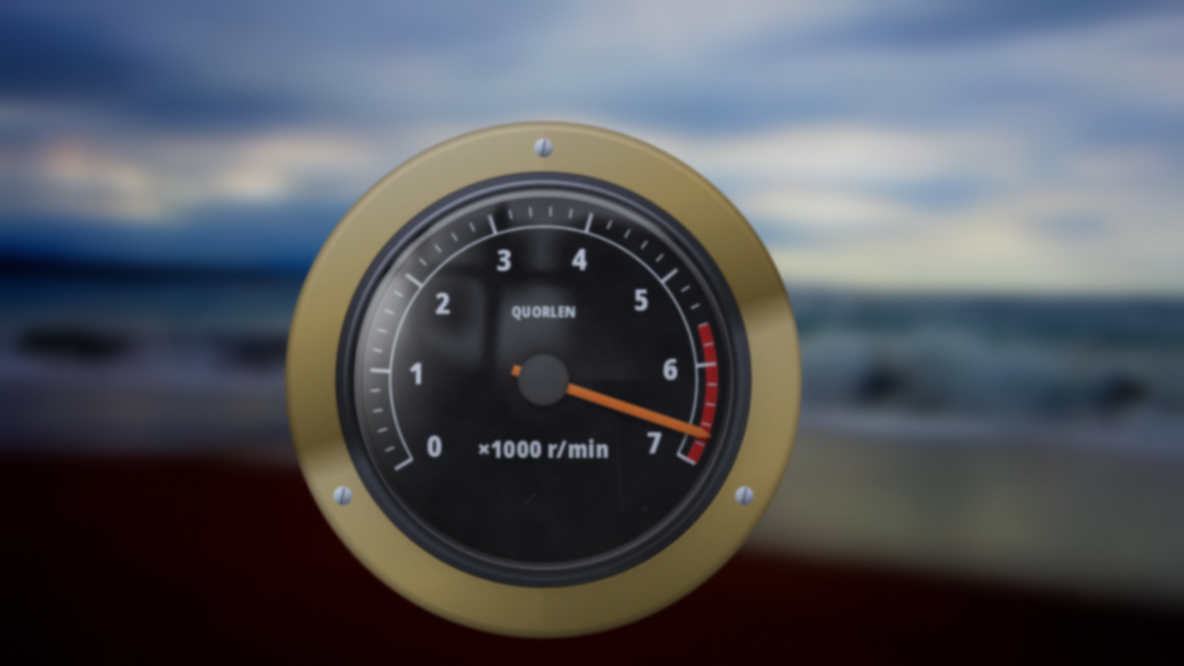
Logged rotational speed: 6700; rpm
